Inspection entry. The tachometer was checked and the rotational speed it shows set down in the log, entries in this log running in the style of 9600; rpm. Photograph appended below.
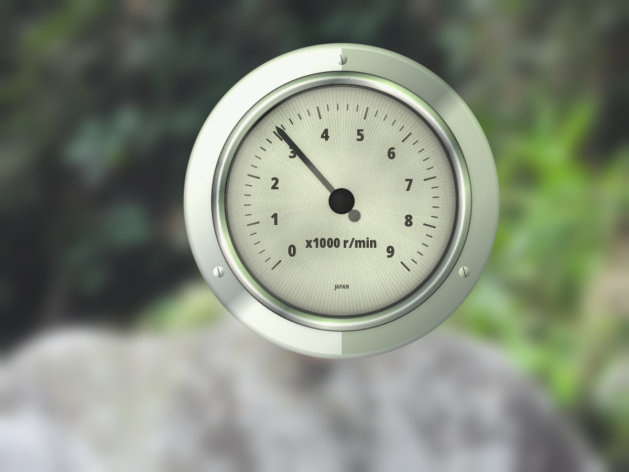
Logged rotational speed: 3100; rpm
